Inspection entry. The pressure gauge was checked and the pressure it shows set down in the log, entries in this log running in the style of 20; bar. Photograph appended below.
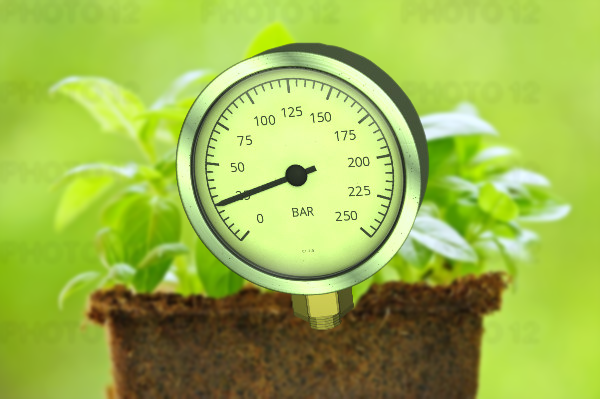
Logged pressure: 25; bar
